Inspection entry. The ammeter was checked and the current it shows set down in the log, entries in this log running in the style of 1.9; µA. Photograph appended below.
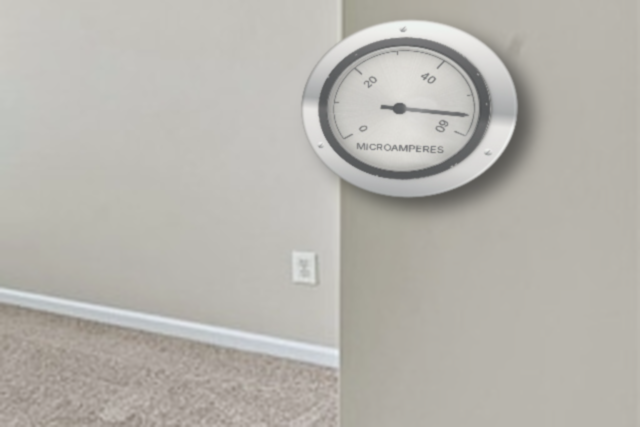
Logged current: 55; µA
